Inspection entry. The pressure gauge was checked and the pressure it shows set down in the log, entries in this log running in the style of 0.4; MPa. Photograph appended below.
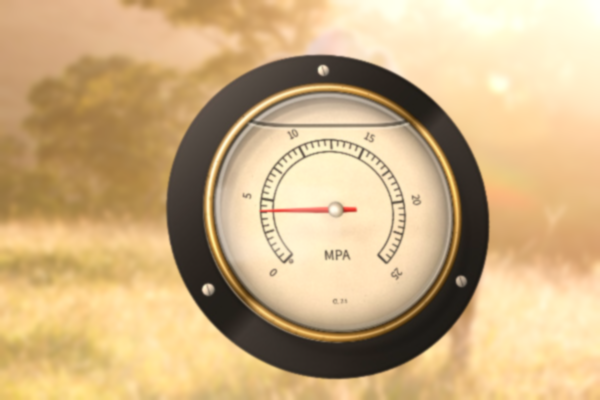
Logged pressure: 4; MPa
